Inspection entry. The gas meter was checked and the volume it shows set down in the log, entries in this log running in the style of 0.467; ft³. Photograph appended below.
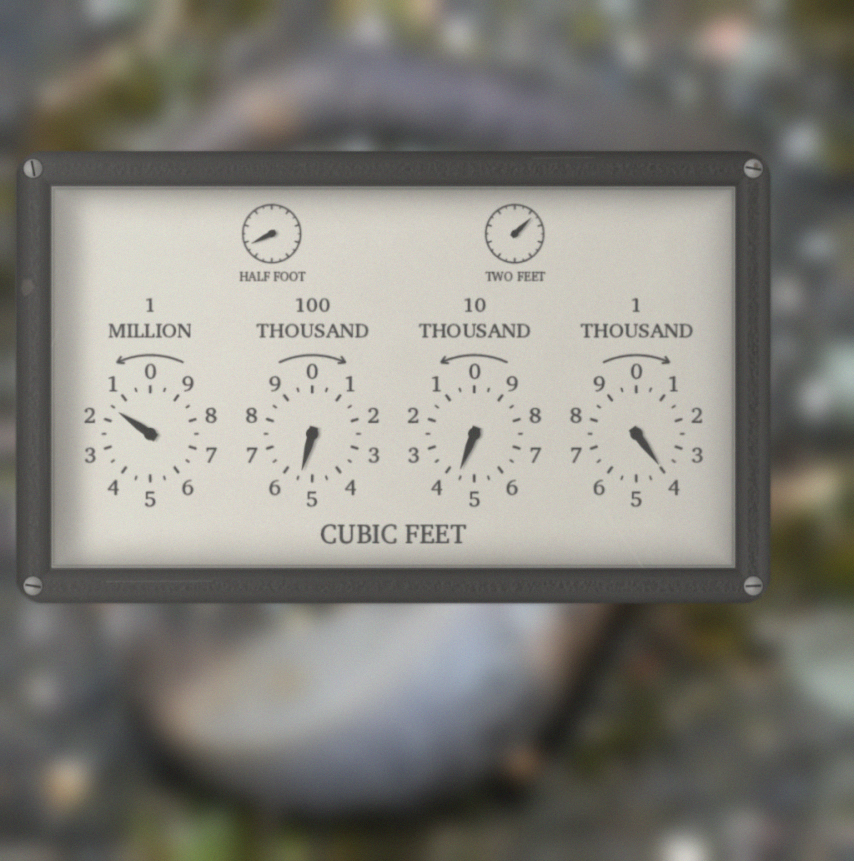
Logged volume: 154400; ft³
